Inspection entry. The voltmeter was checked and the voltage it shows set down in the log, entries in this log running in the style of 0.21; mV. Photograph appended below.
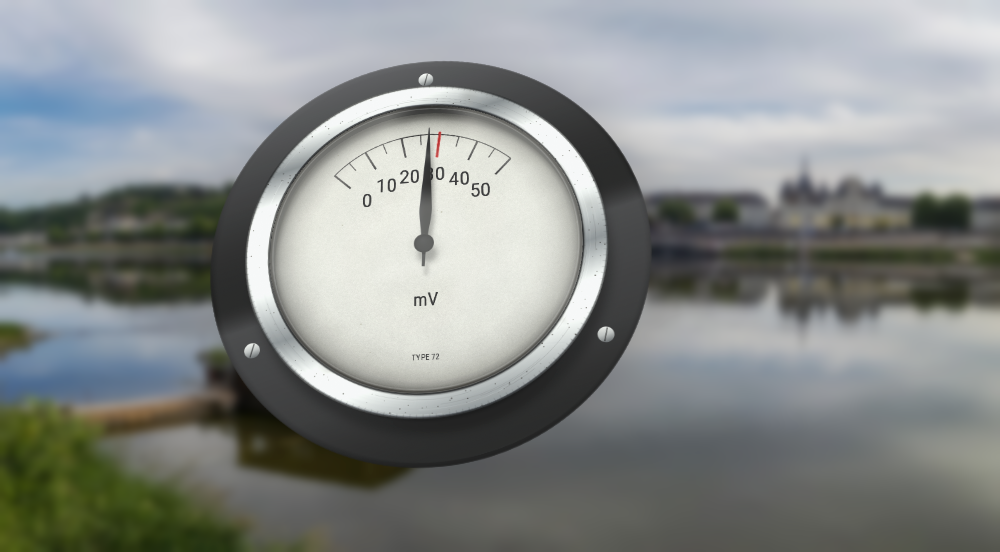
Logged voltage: 27.5; mV
